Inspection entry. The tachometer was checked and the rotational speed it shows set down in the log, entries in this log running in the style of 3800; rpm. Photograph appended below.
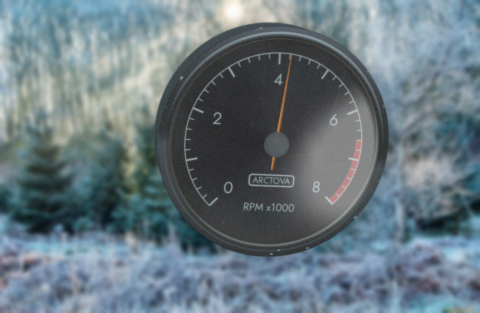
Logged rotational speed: 4200; rpm
